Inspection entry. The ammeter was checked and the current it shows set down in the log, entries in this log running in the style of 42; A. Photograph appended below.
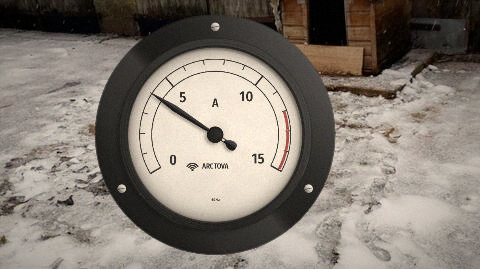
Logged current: 4; A
